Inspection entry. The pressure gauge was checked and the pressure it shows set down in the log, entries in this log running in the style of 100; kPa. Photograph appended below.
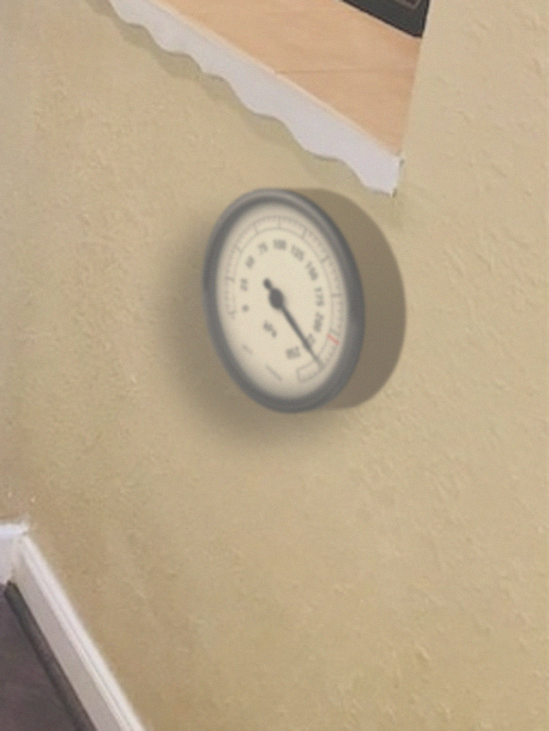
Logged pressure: 225; kPa
